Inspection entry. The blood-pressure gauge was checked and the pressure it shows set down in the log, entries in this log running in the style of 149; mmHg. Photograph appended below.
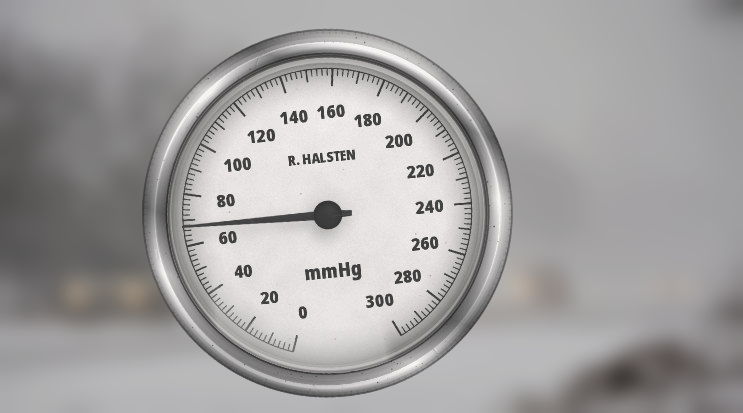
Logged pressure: 68; mmHg
